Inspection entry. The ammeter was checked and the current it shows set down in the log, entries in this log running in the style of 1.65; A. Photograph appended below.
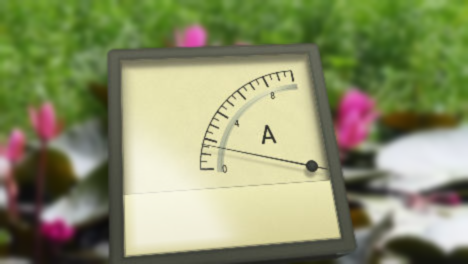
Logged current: 1.5; A
